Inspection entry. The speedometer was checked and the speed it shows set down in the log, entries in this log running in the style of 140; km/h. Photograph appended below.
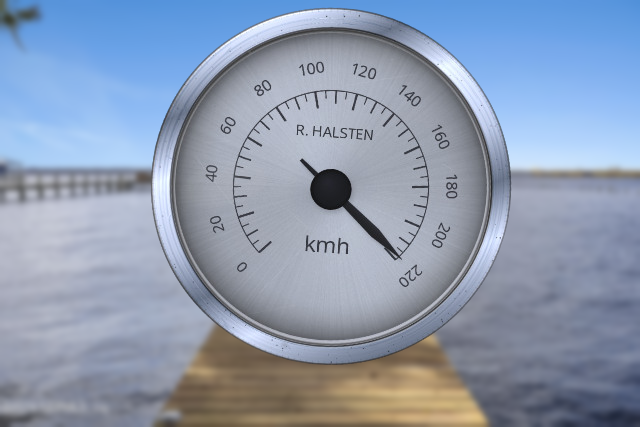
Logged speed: 217.5; km/h
